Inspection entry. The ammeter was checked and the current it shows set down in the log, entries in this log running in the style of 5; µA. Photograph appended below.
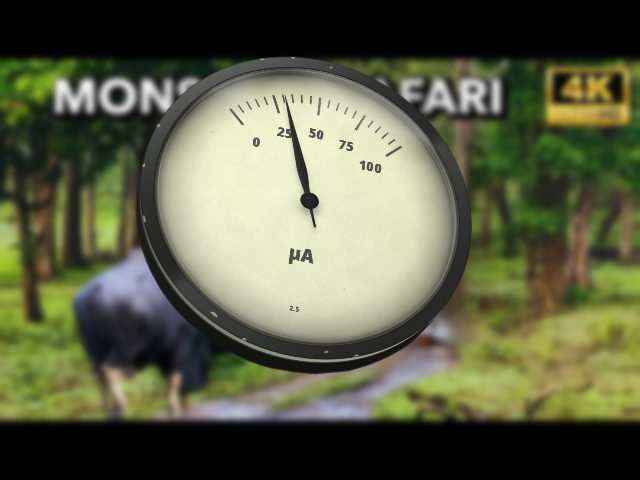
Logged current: 30; µA
